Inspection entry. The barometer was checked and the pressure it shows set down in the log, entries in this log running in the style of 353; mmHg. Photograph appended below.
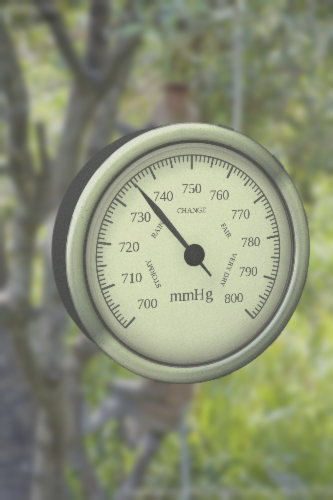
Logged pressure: 735; mmHg
